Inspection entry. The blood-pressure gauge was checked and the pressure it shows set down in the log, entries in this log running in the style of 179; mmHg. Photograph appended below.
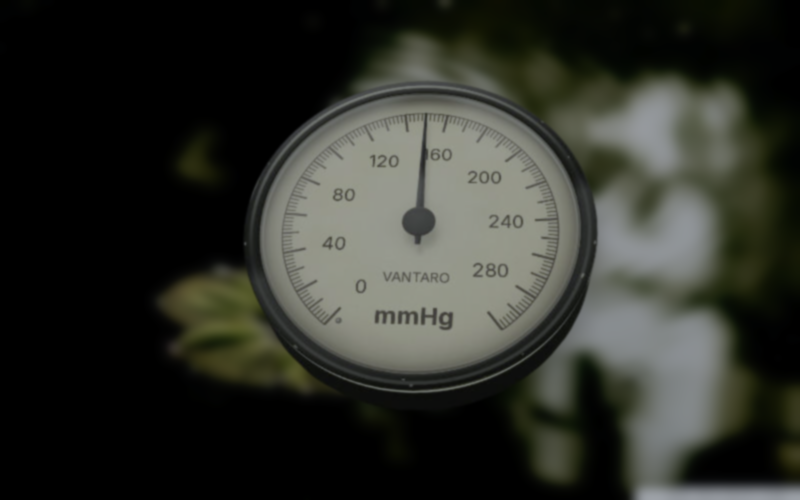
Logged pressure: 150; mmHg
